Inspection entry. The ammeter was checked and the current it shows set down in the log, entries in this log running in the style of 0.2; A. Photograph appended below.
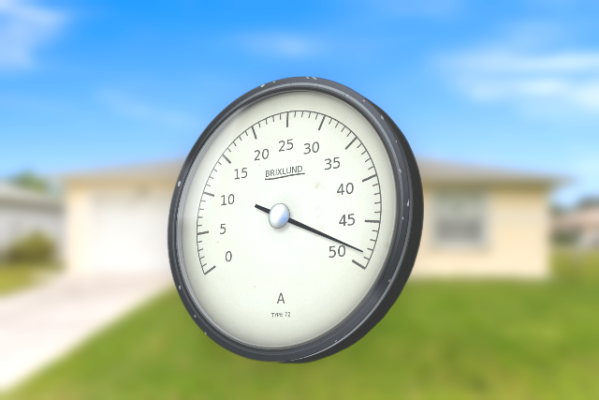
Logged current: 48.5; A
